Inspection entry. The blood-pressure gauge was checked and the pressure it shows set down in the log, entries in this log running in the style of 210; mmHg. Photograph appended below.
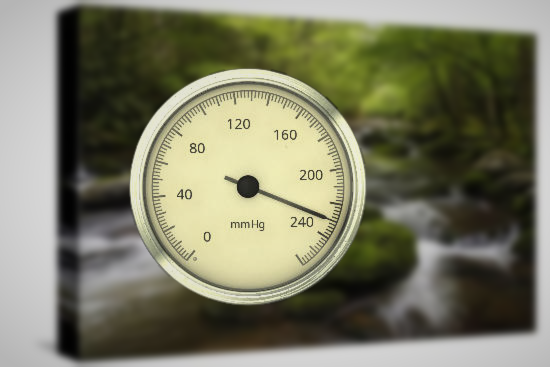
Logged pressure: 230; mmHg
